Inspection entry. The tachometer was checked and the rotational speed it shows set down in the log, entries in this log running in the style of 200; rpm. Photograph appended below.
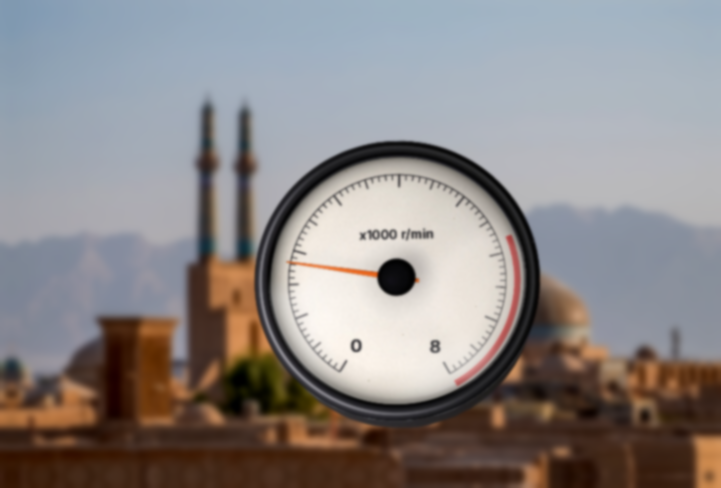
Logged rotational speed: 1800; rpm
